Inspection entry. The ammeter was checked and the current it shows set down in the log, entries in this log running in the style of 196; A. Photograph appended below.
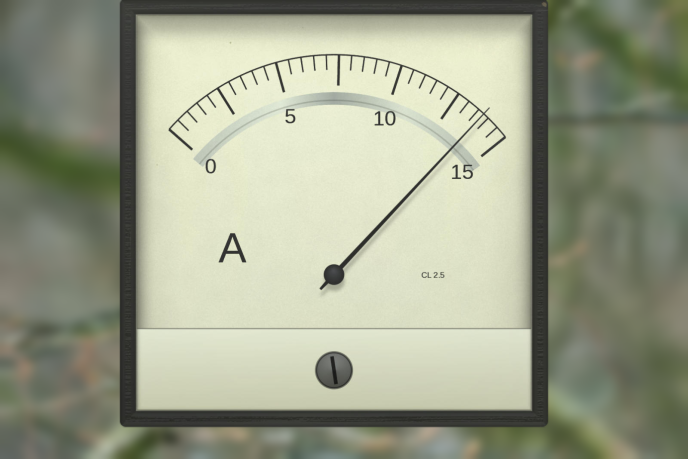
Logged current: 13.75; A
